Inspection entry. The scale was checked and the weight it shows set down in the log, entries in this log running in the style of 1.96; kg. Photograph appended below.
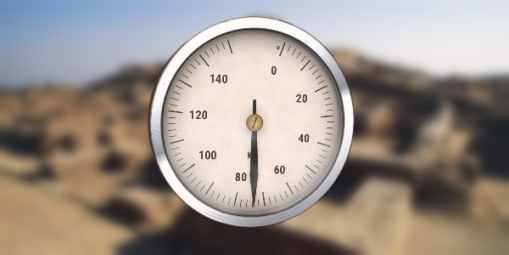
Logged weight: 74; kg
